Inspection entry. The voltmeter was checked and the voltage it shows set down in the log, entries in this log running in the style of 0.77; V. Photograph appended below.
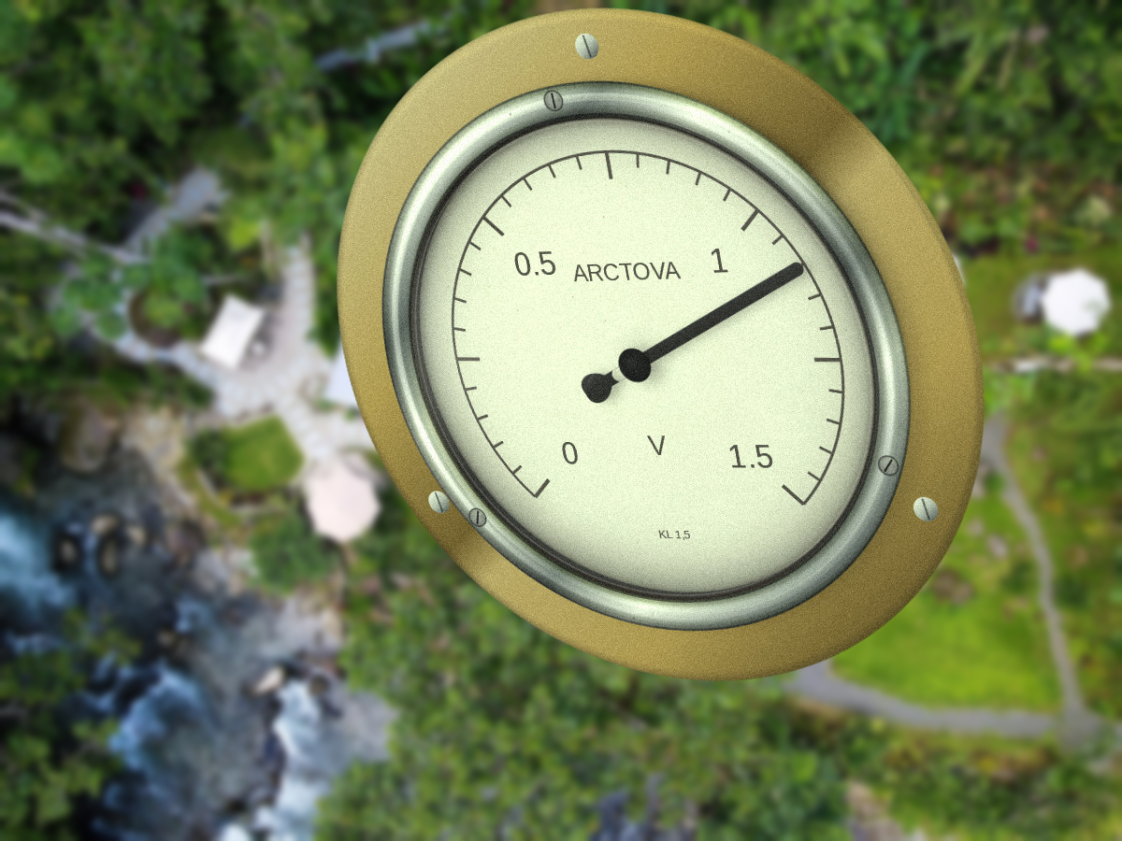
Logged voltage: 1.1; V
